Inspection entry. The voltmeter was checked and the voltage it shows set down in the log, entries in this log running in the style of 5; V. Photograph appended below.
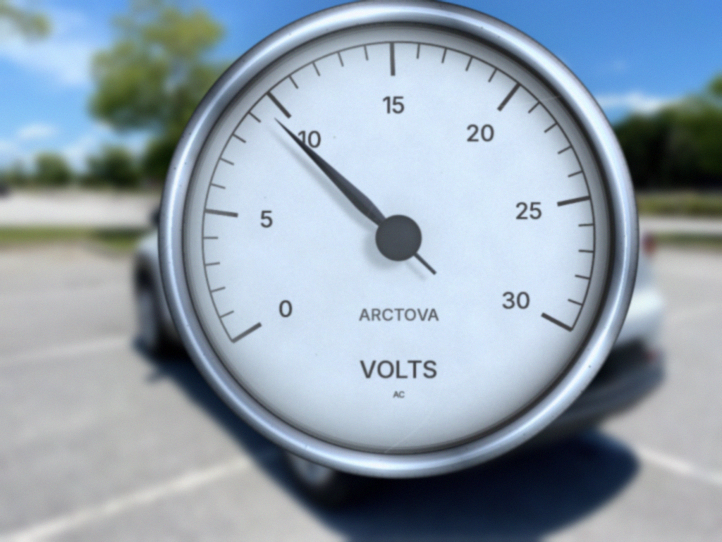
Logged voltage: 9.5; V
